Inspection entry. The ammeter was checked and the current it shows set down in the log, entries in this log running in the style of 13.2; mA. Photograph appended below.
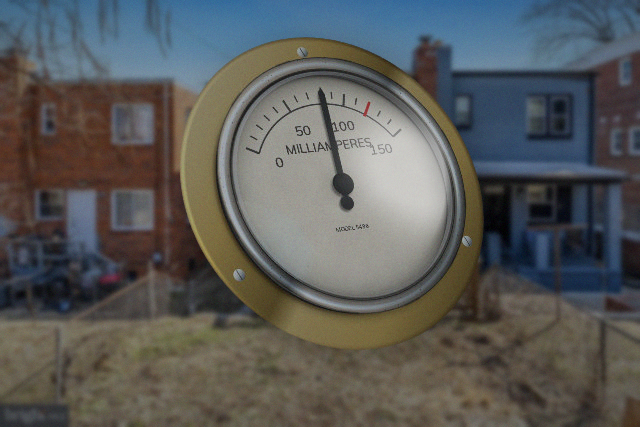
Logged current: 80; mA
